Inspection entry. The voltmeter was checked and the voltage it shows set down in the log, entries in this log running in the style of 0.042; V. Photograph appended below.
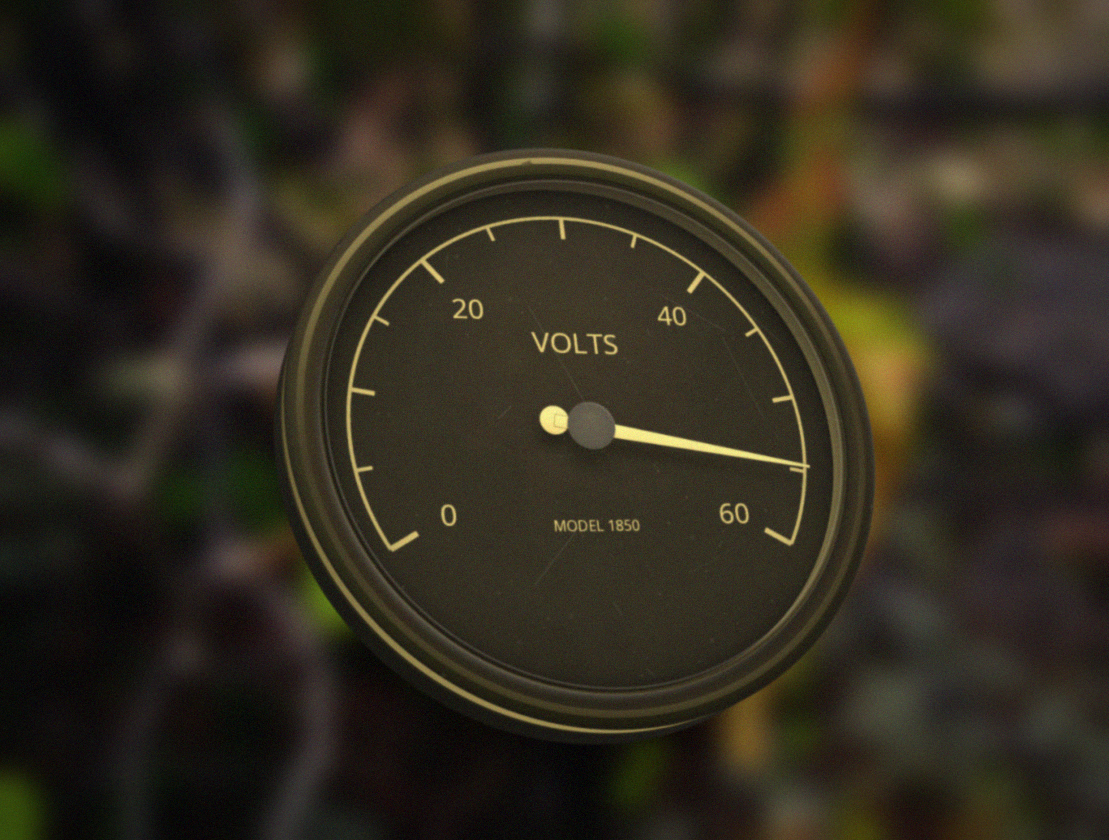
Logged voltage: 55; V
